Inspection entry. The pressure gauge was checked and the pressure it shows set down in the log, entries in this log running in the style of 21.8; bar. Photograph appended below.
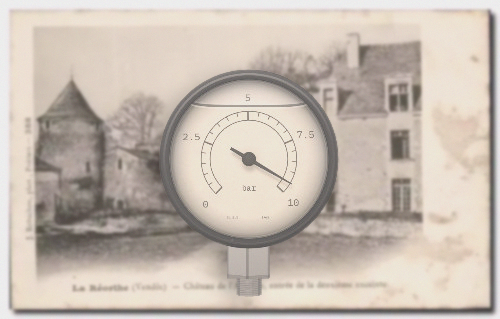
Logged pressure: 9.5; bar
